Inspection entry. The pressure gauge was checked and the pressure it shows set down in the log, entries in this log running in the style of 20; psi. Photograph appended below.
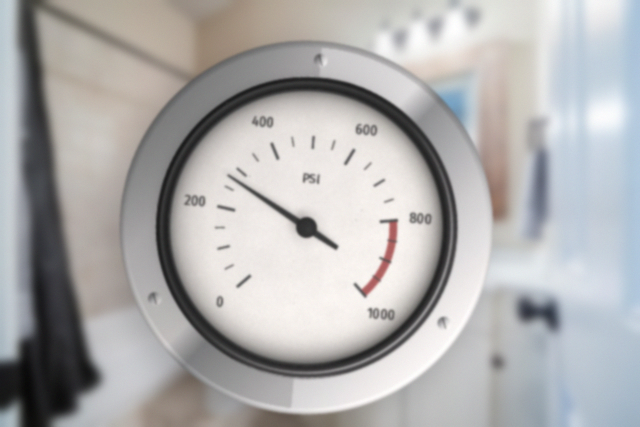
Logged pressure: 275; psi
